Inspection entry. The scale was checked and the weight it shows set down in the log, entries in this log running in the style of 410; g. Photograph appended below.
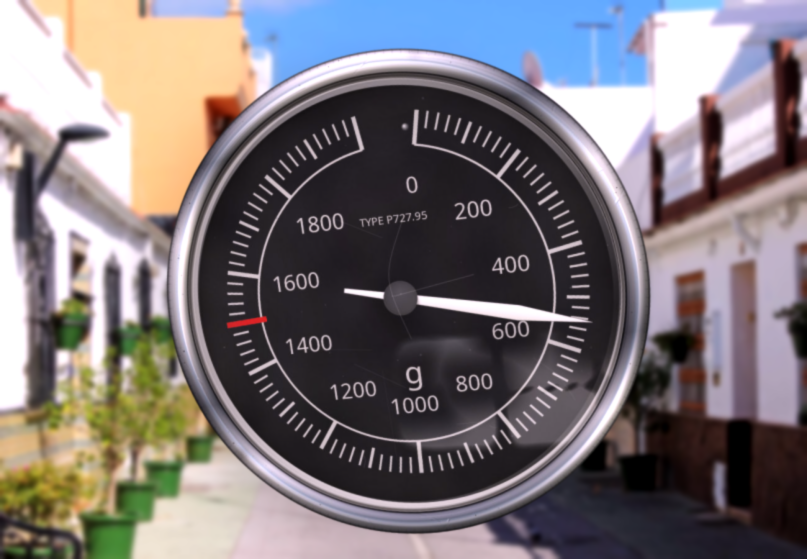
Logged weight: 540; g
